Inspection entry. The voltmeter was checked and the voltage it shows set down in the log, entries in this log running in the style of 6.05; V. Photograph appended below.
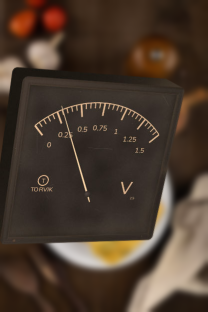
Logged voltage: 0.3; V
